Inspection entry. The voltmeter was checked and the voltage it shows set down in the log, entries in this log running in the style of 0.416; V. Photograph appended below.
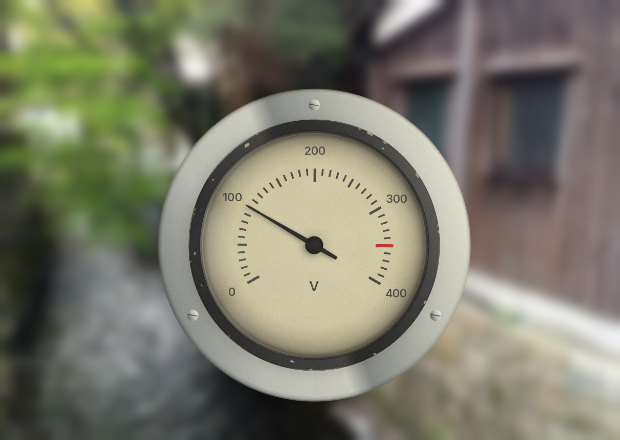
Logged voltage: 100; V
